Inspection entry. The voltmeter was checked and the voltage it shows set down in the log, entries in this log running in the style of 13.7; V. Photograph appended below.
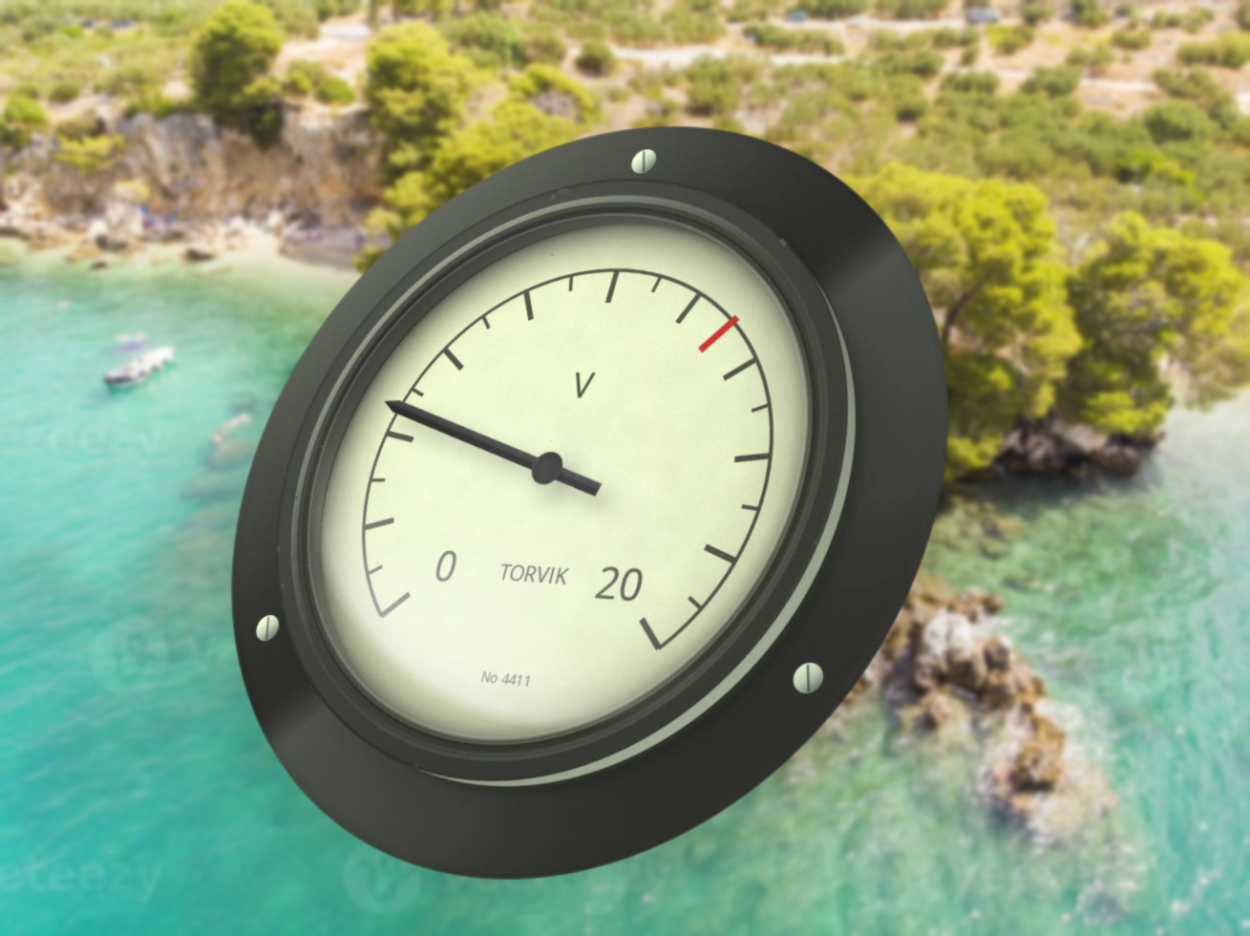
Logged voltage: 4.5; V
